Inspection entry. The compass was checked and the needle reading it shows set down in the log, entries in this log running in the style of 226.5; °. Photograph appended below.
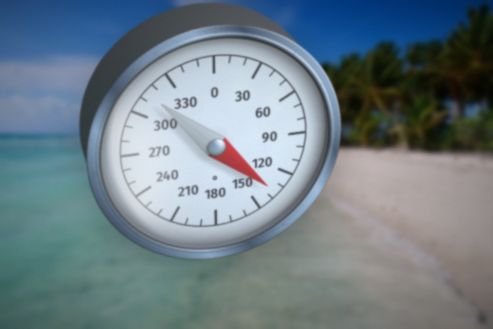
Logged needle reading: 135; °
